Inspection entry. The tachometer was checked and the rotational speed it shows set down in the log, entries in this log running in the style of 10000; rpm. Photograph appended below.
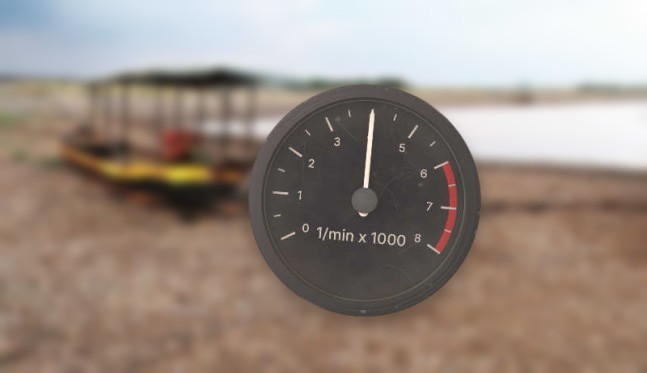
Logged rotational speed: 4000; rpm
